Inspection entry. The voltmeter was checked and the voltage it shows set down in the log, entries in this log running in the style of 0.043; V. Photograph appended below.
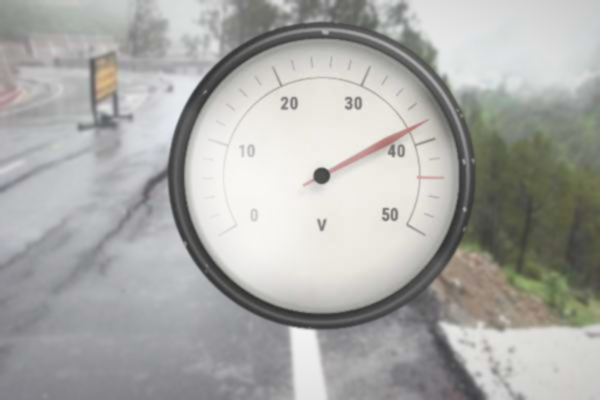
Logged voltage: 38; V
